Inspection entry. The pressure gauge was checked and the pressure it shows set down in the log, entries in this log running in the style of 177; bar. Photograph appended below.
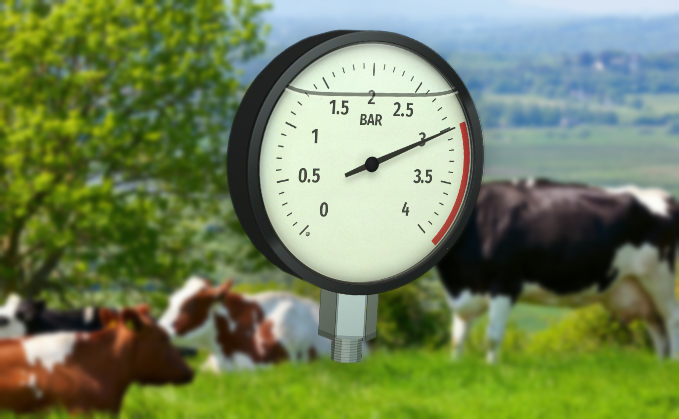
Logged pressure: 3; bar
